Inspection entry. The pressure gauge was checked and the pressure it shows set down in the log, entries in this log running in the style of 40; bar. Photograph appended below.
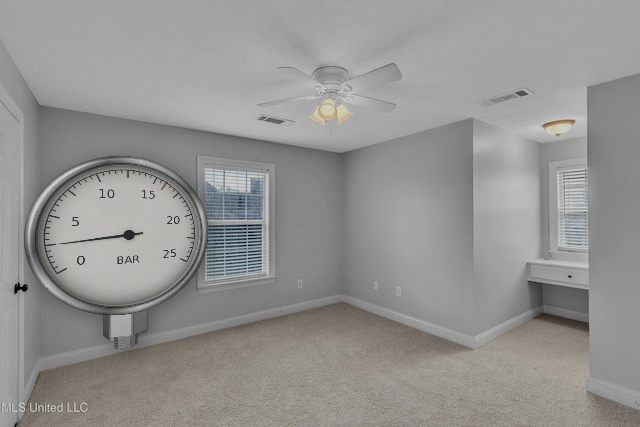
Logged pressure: 2.5; bar
